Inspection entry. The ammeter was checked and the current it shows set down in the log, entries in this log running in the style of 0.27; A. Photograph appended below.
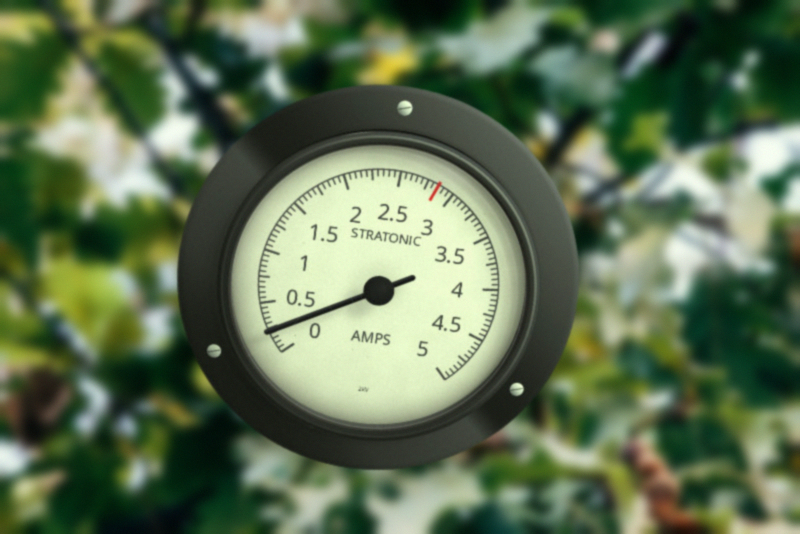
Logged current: 0.25; A
